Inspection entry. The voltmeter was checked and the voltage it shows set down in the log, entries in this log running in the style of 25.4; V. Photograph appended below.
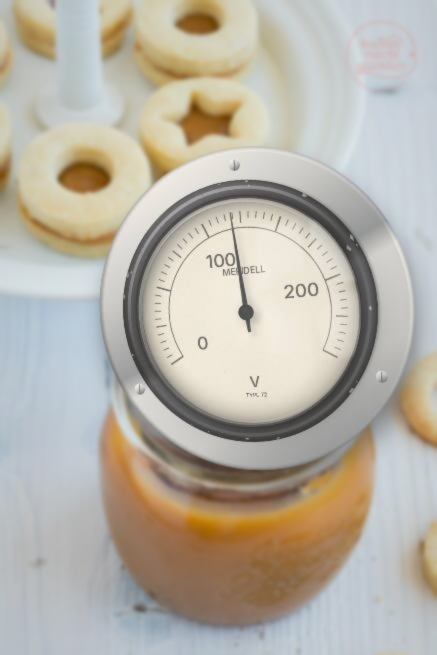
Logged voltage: 120; V
